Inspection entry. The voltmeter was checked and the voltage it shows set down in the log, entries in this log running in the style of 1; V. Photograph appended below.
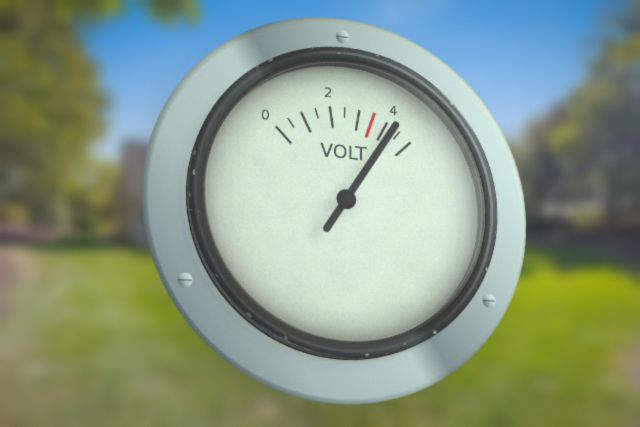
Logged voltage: 4.25; V
